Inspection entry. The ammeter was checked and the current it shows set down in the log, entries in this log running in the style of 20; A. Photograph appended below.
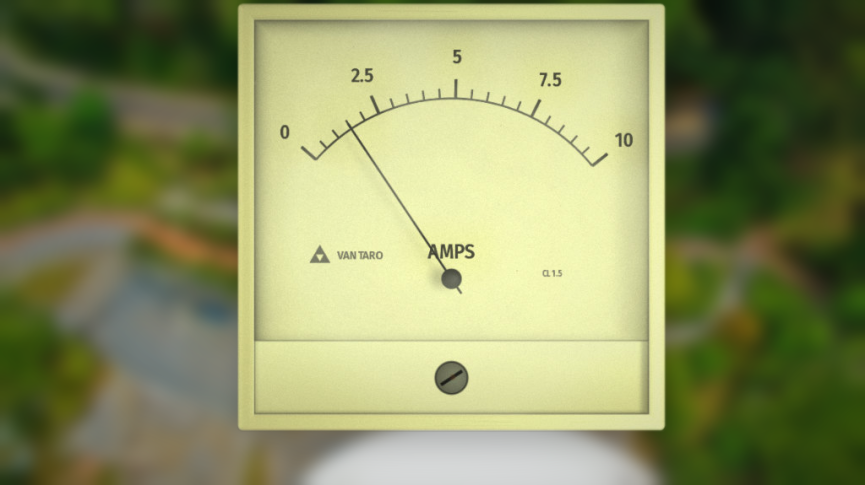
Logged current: 1.5; A
